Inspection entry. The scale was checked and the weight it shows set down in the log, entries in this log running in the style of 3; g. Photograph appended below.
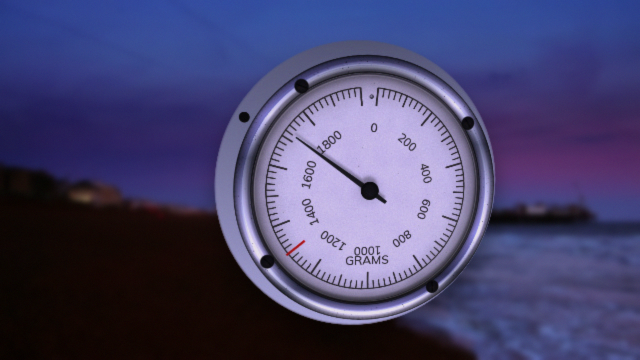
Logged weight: 1720; g
